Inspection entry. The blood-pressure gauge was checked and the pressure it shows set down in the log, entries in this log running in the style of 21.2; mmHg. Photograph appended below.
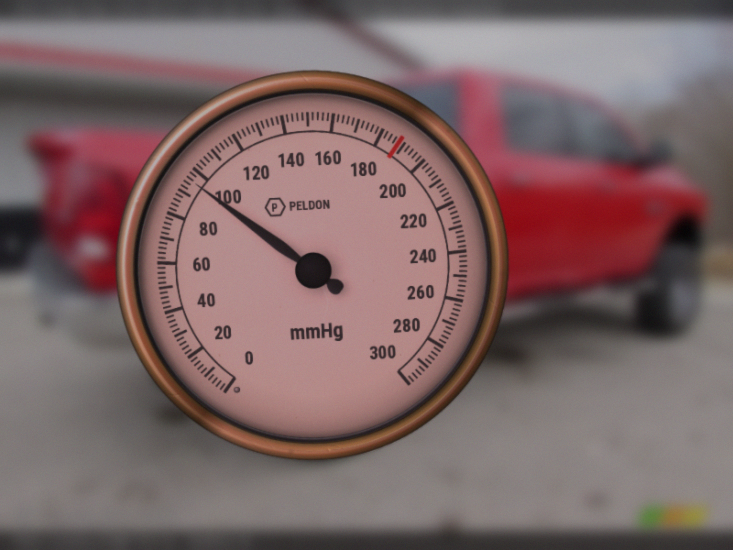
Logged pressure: 96; mmHg
